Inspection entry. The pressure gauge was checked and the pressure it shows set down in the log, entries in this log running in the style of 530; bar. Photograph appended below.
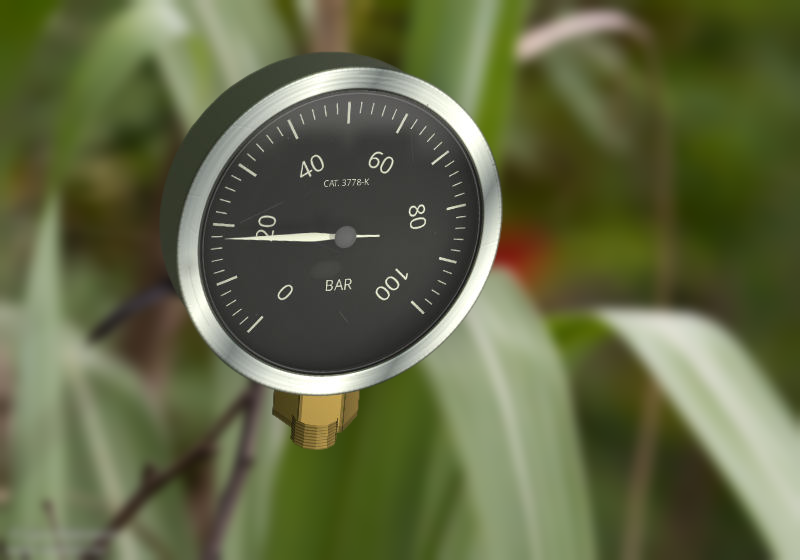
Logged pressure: 18; bar
